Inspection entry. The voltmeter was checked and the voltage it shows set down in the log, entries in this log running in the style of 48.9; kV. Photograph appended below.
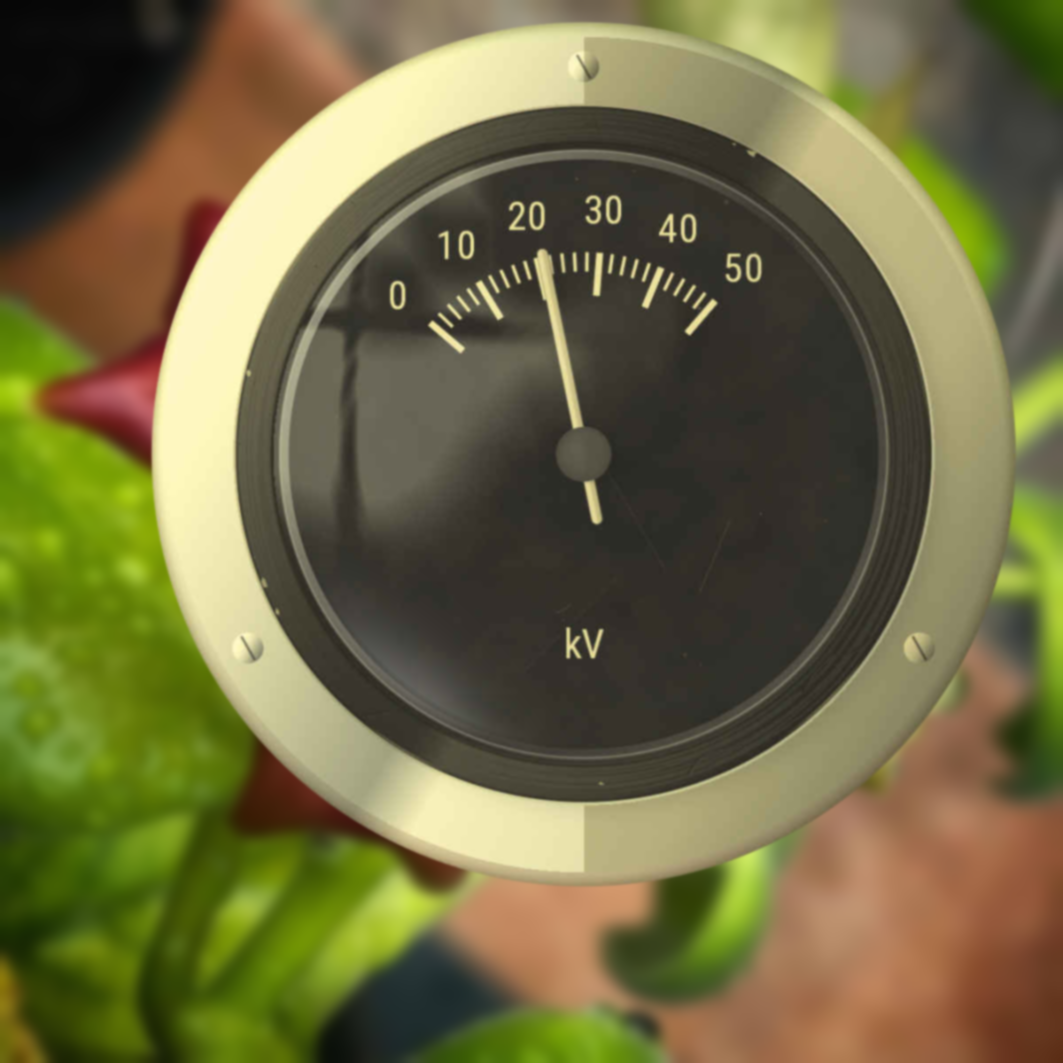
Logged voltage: 21; kV
